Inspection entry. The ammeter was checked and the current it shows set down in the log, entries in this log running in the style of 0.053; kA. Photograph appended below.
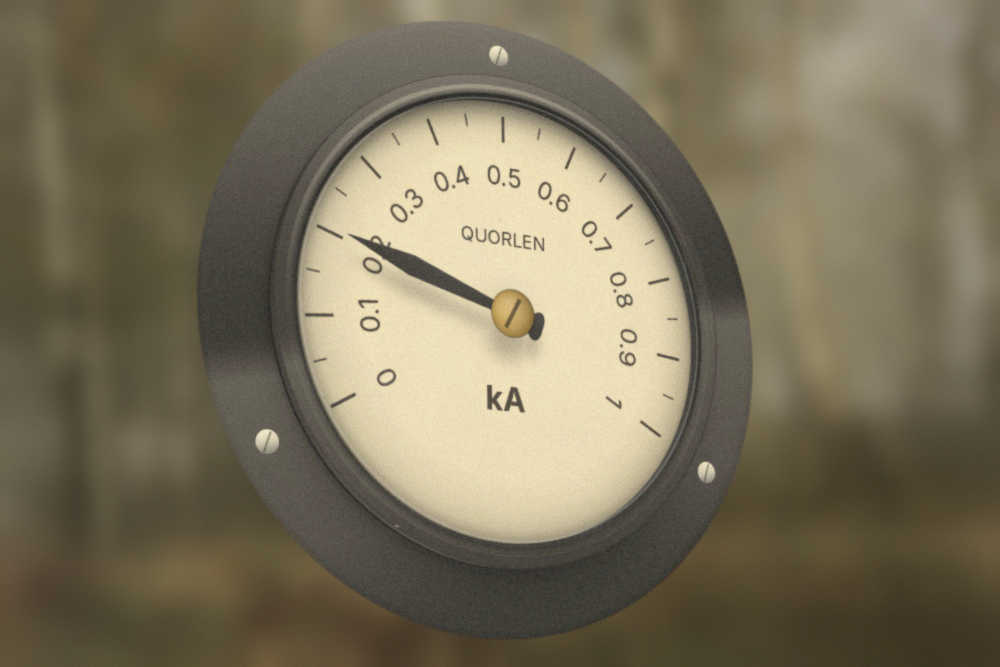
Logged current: 0.2; kA
